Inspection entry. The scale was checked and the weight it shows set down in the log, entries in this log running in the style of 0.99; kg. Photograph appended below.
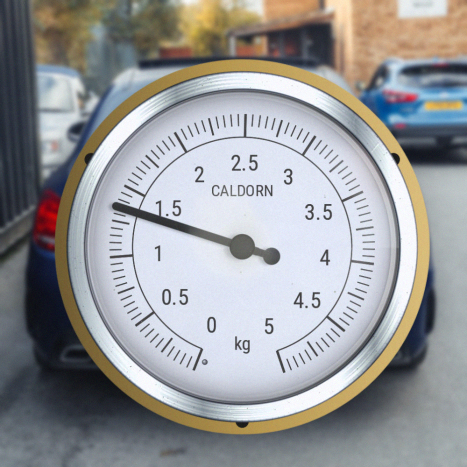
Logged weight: 1.35; kg
